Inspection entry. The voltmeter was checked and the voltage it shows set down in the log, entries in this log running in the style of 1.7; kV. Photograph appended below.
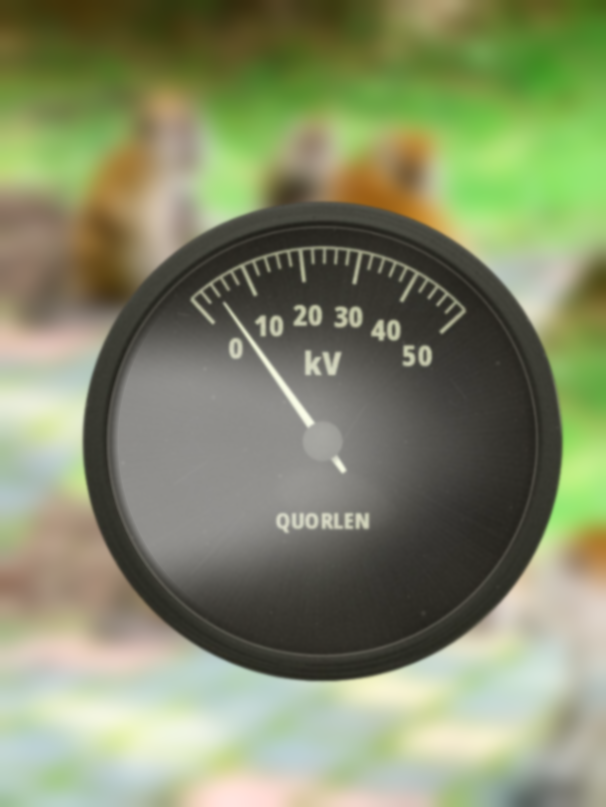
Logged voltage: 4; kV
